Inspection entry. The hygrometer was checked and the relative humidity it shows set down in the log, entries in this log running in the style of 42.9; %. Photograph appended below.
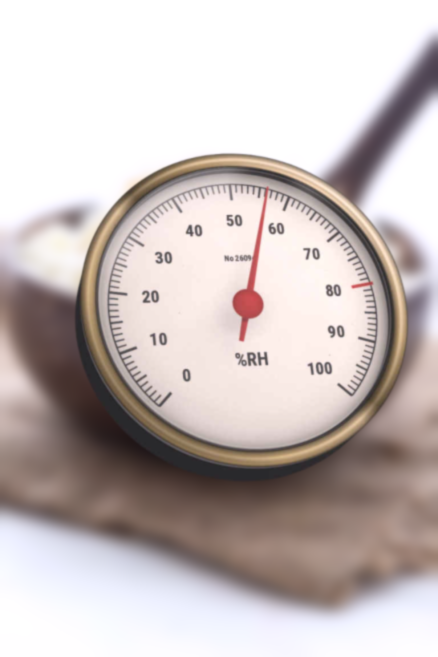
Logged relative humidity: 56; %
